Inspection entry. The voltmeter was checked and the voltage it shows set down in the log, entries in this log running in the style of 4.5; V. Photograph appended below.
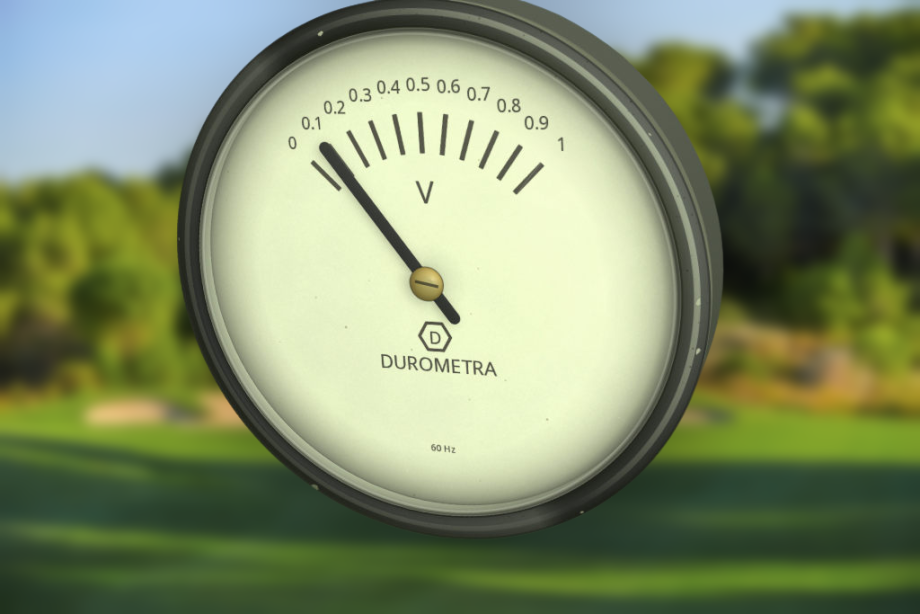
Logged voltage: 0.1; V
